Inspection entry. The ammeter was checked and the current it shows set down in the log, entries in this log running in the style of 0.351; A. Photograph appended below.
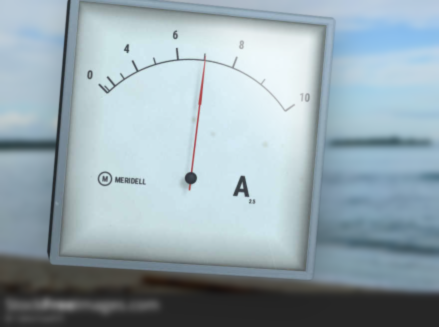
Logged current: 7; A
